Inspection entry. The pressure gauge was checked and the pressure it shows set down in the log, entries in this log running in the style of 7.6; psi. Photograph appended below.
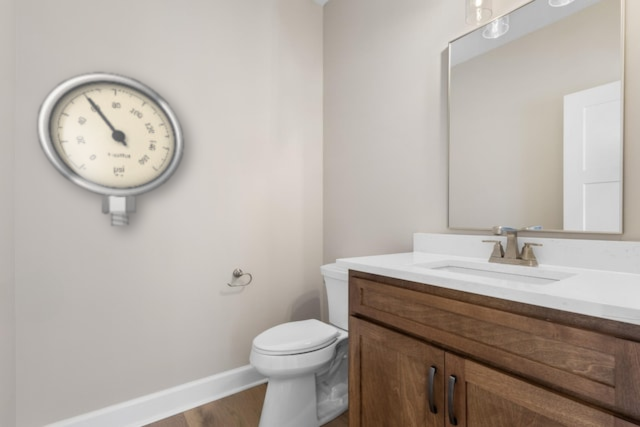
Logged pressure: 60; psi
